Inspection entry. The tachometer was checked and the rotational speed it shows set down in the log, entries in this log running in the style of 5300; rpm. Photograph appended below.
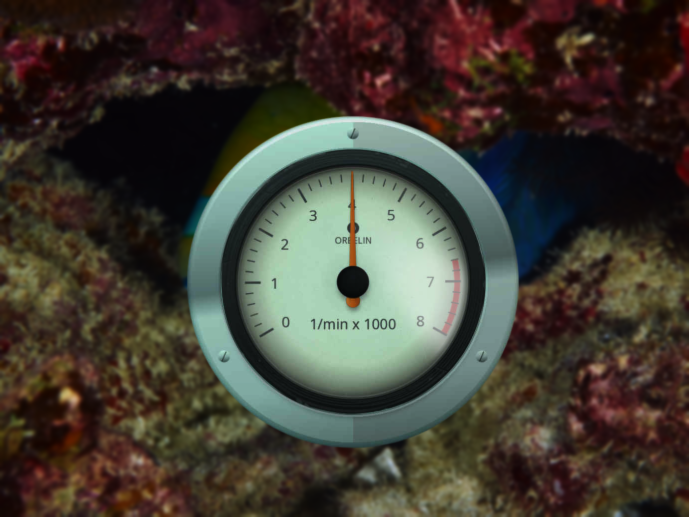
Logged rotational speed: 4000; rpm
